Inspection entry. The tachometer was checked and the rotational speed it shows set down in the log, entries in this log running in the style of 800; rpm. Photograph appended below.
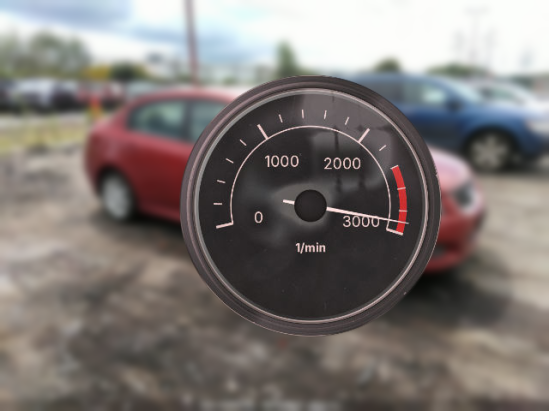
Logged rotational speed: 2900; rpm
